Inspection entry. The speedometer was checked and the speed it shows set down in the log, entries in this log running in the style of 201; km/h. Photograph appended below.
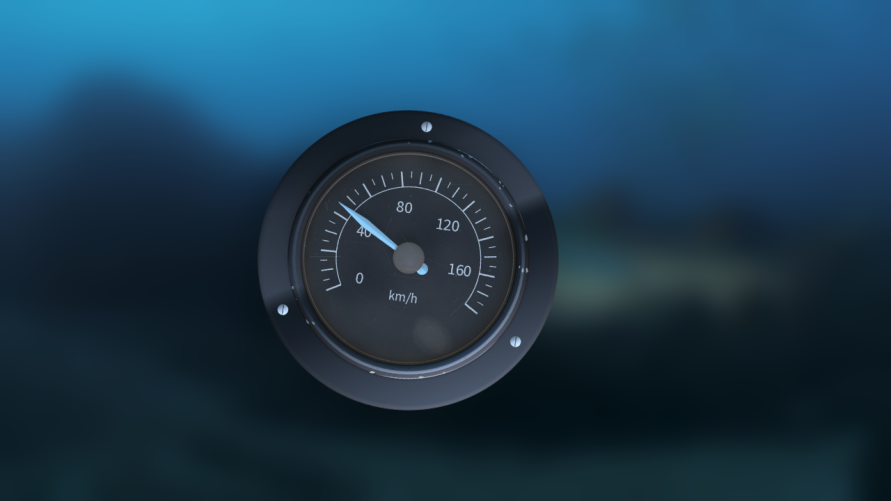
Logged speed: 45; km/h
